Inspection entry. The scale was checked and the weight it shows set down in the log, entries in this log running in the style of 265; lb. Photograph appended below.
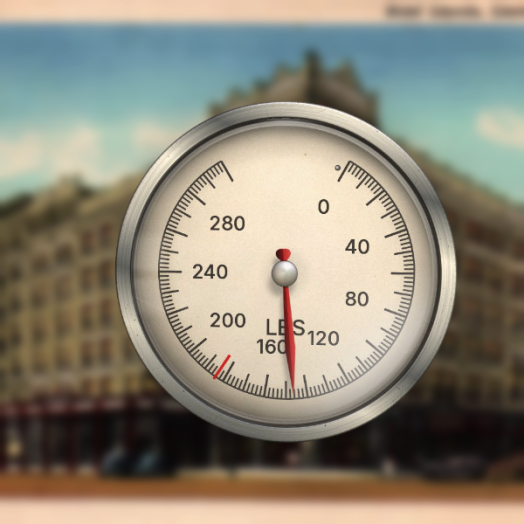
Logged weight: 146; lb
